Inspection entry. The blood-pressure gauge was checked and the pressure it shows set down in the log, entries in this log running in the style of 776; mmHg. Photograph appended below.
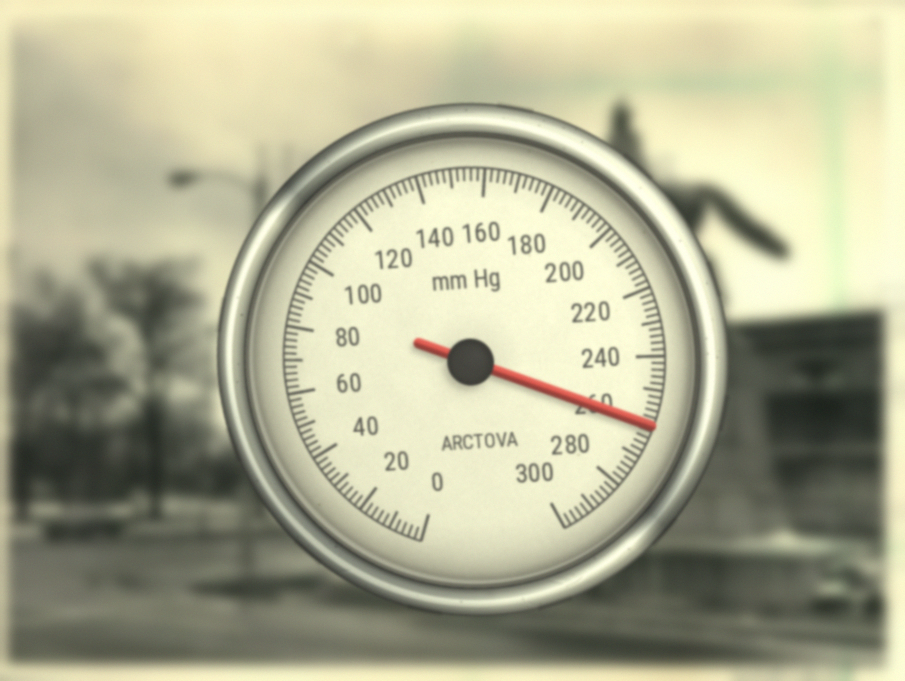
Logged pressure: 260; mmHg
